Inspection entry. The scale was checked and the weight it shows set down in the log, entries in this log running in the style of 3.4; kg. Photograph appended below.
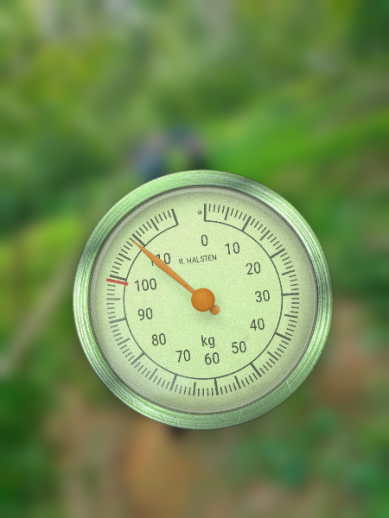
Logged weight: 109; kg
